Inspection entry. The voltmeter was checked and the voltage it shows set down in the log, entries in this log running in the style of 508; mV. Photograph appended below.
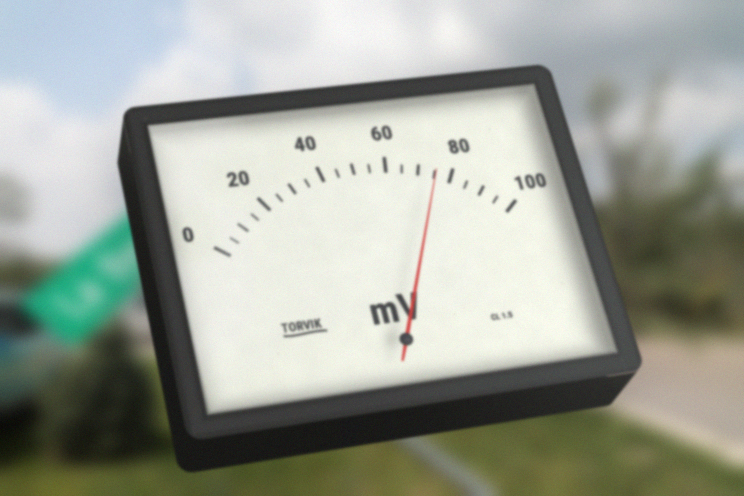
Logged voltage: 75; mV
